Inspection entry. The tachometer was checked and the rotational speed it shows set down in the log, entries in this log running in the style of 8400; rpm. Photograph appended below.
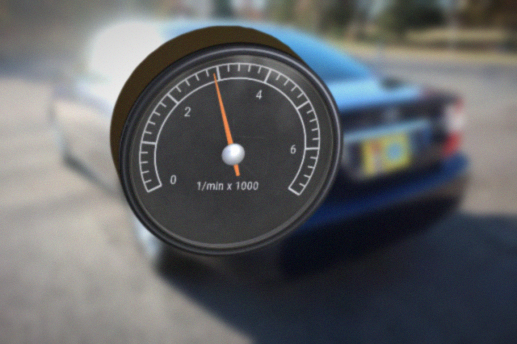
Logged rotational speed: 2900; rpm
